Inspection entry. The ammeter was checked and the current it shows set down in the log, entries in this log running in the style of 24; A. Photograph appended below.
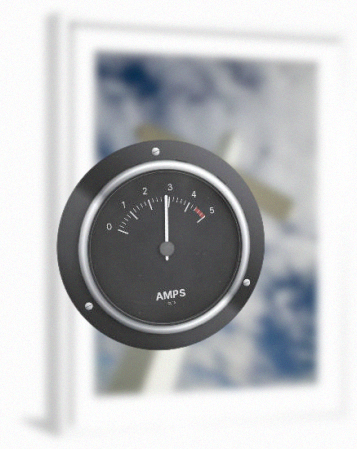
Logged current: 2.8; A
